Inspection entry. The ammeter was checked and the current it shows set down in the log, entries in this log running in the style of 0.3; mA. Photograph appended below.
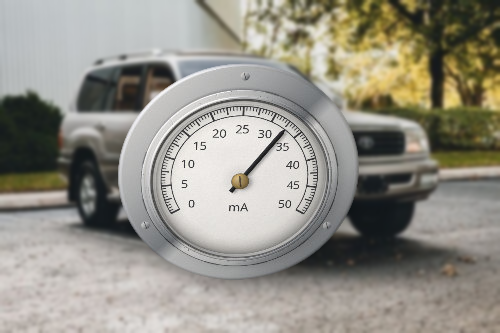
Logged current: 32.5; mA
